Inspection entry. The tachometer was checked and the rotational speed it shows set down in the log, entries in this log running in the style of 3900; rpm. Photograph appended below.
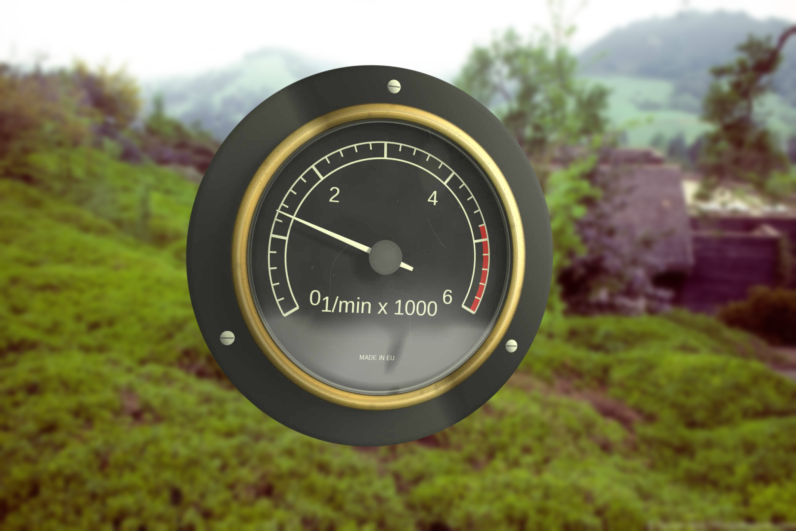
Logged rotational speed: 1300; rpm
